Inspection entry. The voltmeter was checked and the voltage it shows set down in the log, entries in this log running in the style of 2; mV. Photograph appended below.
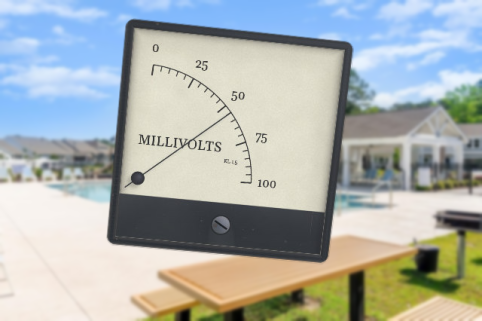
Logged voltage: 55; mV
